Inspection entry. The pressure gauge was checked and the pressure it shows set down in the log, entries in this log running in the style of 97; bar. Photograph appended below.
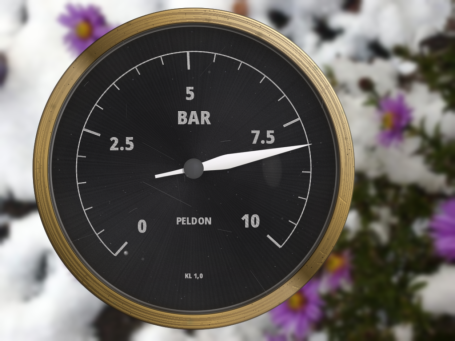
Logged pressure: 8; bar
